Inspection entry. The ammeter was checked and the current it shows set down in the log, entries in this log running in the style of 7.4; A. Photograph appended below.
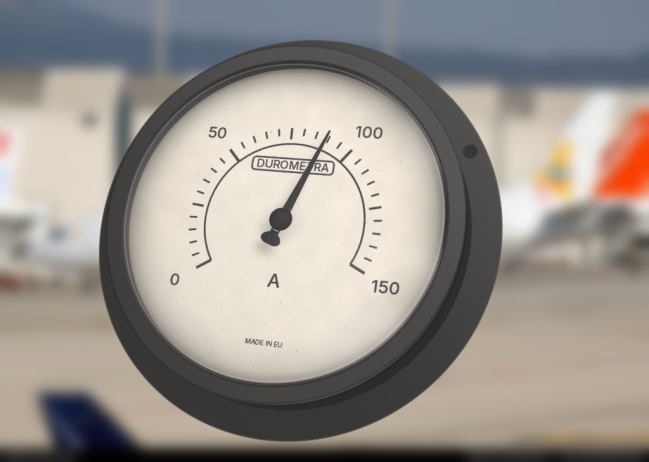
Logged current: 90; A
